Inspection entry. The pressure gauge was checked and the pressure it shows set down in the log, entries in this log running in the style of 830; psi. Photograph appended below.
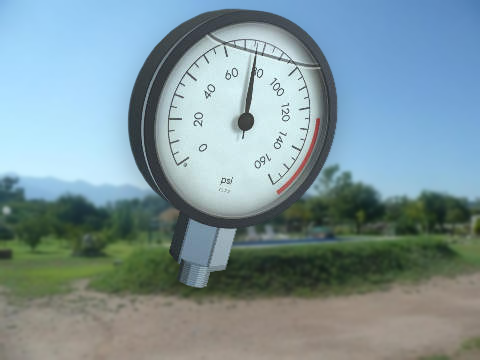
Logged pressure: 75; psi
